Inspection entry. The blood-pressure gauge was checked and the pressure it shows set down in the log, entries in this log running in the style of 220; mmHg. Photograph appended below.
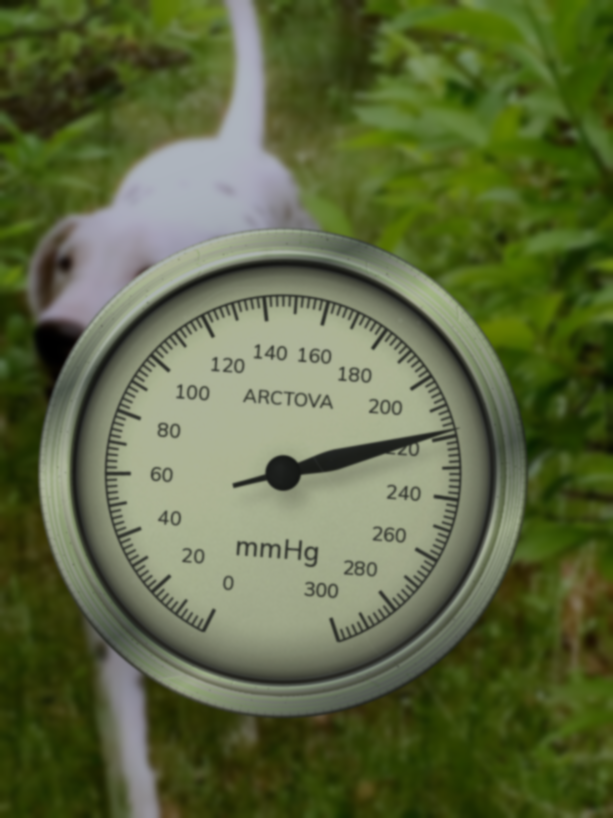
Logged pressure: 218; mmHg
